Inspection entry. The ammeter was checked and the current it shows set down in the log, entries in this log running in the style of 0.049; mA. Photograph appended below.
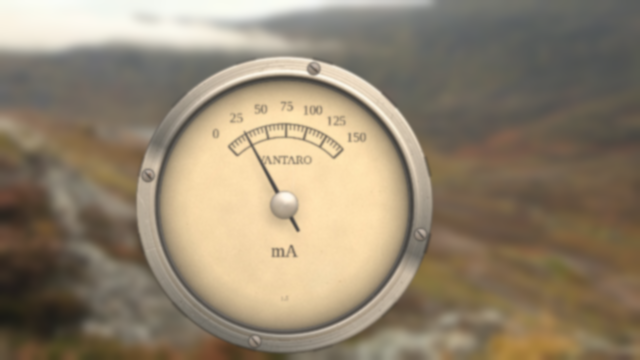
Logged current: 25; mA
